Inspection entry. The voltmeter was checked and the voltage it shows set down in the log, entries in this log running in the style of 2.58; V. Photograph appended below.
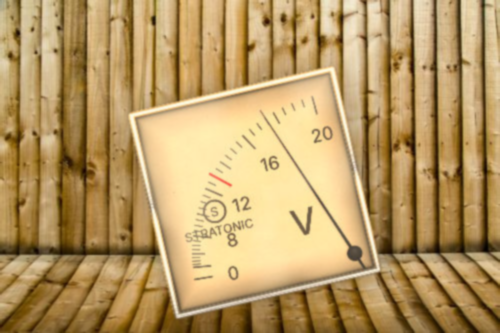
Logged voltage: 17.5; V
